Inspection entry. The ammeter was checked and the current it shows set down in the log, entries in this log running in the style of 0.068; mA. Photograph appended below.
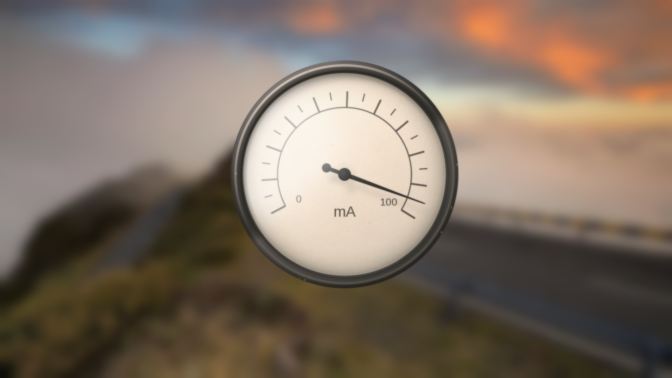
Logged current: 95; mA
